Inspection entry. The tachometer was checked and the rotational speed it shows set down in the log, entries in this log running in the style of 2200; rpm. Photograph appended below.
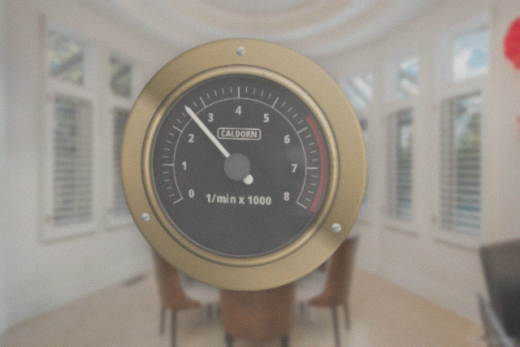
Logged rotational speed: 2600; rpm
